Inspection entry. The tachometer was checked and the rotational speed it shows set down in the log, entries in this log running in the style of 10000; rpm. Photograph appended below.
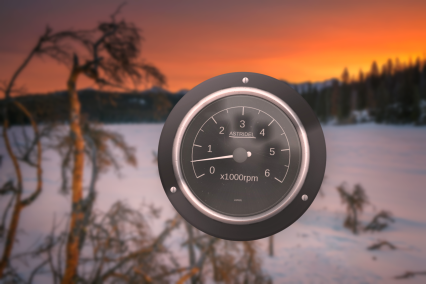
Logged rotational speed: 500; rpm
